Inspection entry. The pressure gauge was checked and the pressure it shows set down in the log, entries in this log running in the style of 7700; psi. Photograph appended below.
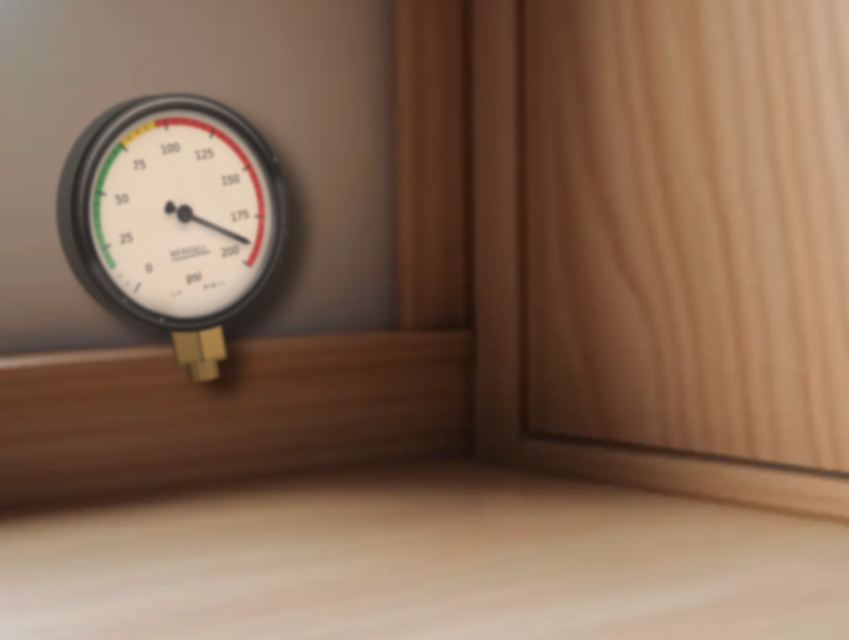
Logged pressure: 190; psi
